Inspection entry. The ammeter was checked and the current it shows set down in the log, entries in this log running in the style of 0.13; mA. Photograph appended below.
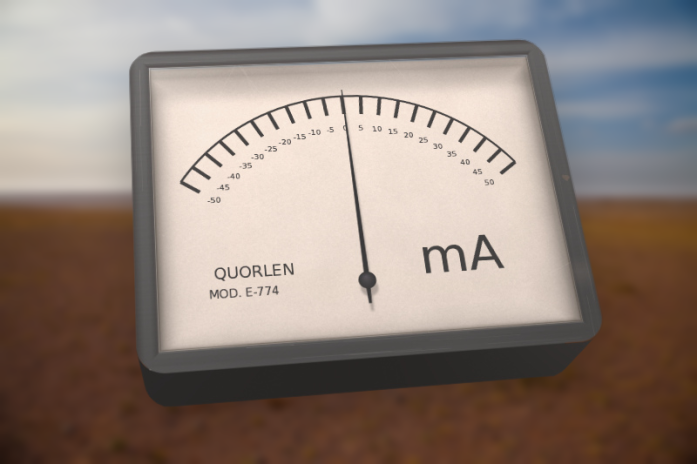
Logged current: 0; mA
